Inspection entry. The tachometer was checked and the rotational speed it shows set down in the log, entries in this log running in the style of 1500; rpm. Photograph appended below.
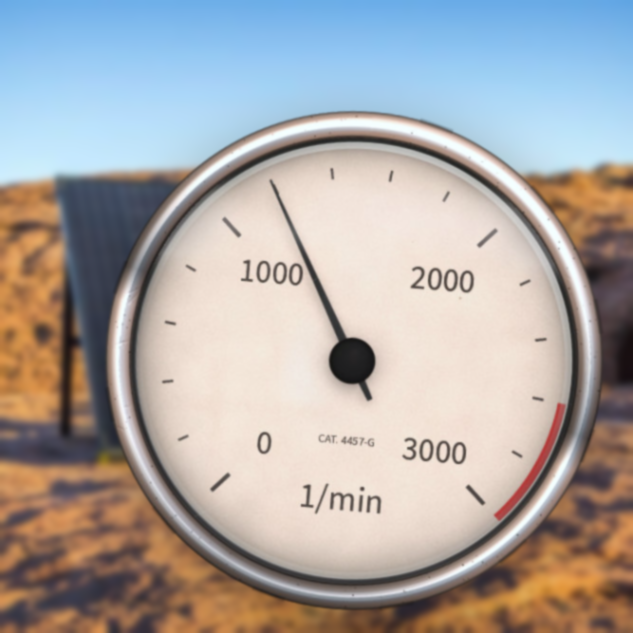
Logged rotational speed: 1200; rpm
